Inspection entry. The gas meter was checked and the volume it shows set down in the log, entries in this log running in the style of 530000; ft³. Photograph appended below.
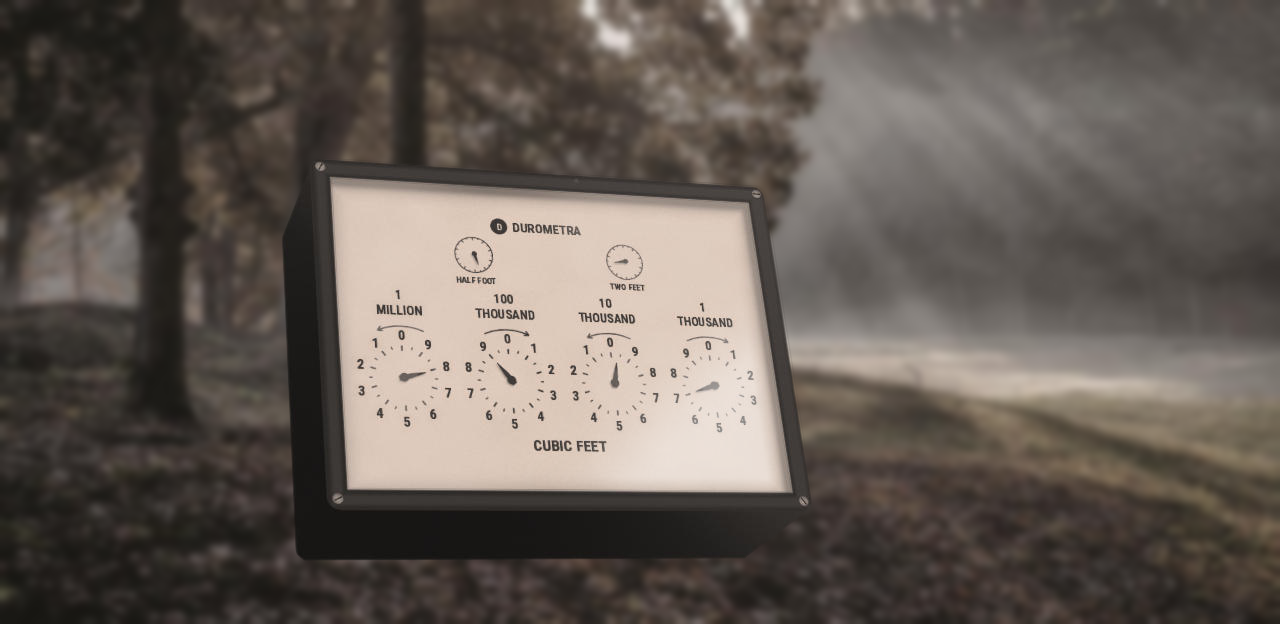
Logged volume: 789700; ft³
